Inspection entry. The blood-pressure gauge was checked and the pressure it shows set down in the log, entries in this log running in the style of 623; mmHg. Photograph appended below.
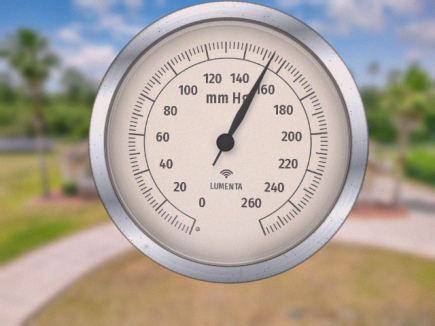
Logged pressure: 154; mmHg
